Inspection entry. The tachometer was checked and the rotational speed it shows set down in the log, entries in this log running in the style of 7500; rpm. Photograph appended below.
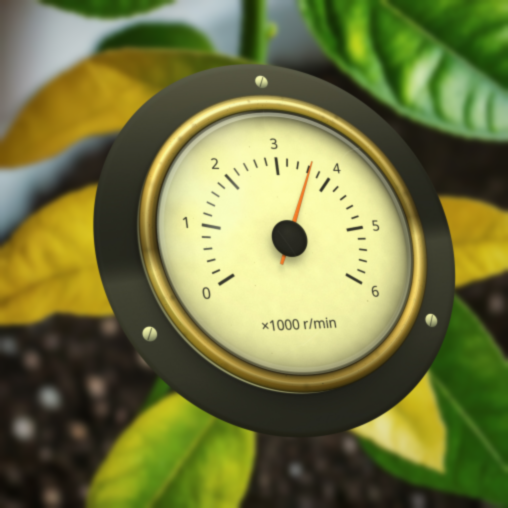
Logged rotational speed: 3600; rpm
